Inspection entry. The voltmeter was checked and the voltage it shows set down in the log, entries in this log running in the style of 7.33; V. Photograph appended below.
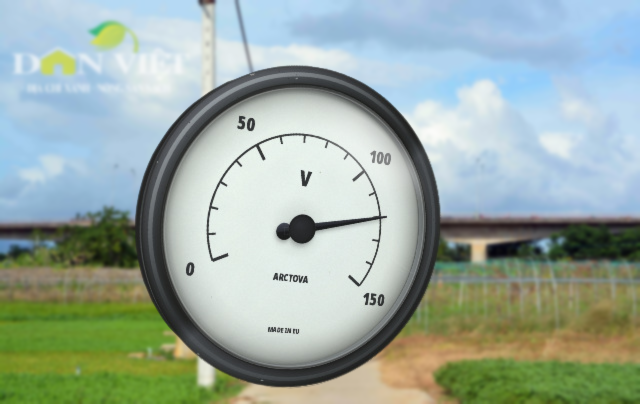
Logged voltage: 120; V
